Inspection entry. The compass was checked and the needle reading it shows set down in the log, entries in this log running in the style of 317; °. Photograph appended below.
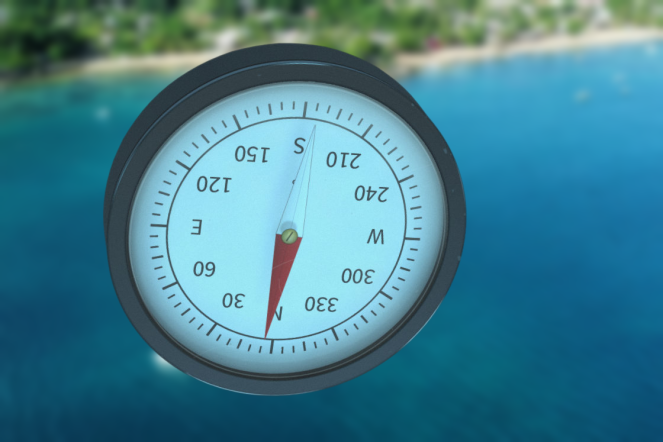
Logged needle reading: 5; °
